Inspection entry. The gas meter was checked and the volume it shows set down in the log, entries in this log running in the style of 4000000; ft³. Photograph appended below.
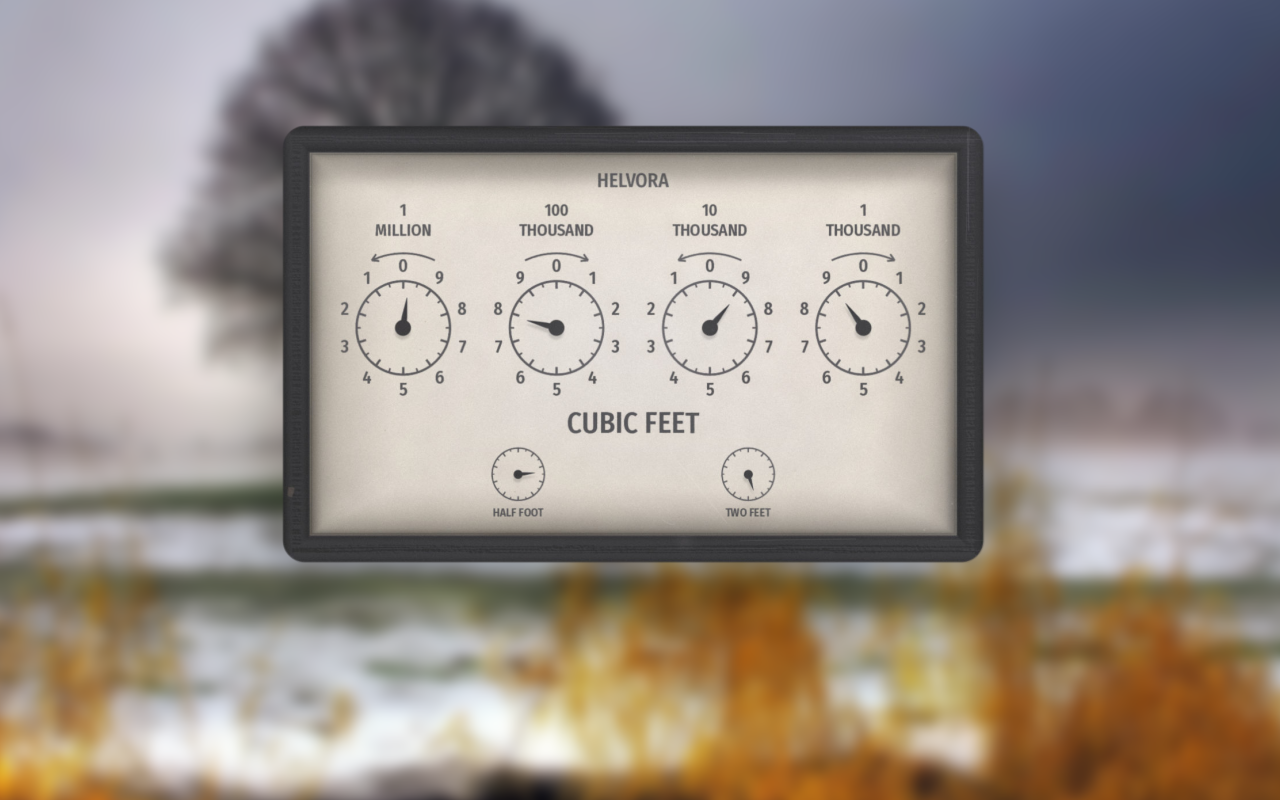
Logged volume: 978900; ft³
